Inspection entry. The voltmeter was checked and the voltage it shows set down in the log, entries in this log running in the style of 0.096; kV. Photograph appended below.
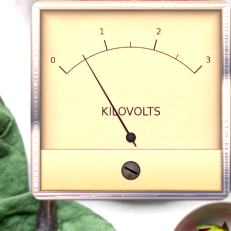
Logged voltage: 0.5; kV
